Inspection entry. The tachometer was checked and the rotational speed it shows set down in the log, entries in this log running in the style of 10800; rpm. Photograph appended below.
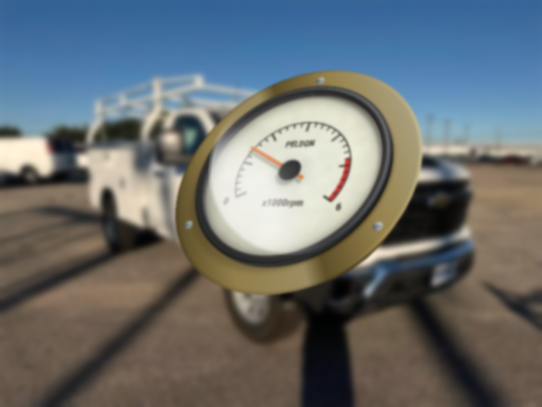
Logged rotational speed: 1400; rpm
